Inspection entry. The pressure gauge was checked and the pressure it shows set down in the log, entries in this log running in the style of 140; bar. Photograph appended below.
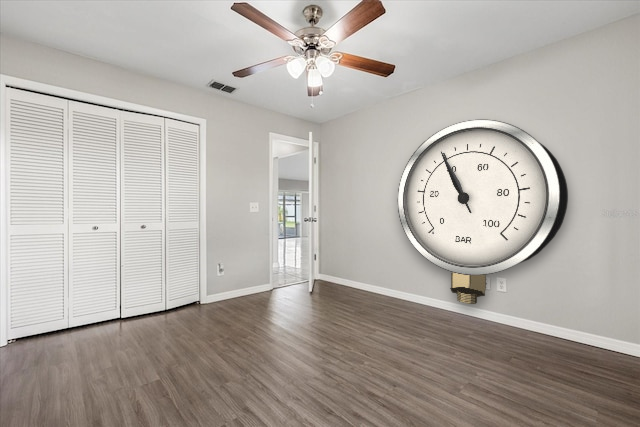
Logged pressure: 40; bar
